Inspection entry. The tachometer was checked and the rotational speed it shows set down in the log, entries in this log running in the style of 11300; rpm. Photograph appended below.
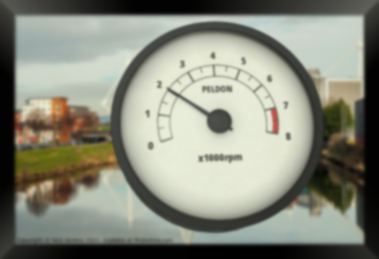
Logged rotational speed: 2000; rpm
